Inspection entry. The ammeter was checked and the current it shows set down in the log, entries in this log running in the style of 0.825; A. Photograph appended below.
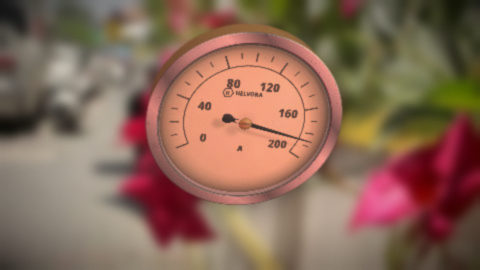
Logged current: 185; A
